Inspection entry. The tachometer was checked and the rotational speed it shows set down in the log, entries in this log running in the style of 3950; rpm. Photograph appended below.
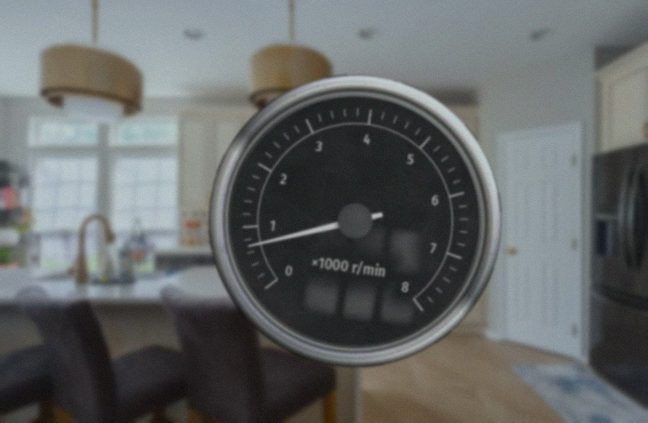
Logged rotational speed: 700; rpm
